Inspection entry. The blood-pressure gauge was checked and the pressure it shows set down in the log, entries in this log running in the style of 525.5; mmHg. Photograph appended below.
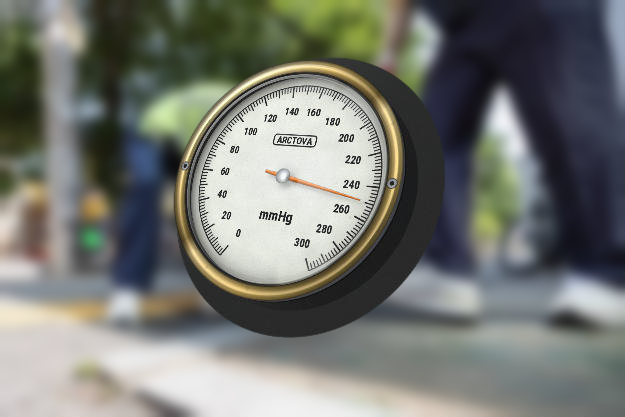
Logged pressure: 250; mmHg
